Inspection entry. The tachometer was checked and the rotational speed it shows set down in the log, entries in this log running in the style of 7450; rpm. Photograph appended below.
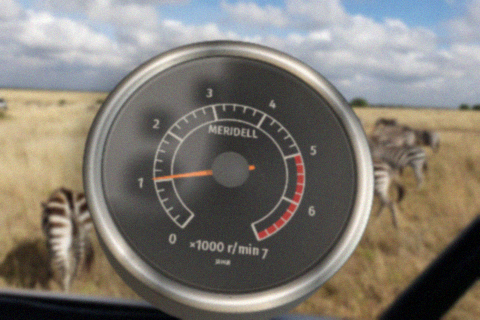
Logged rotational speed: 1000; rpm
